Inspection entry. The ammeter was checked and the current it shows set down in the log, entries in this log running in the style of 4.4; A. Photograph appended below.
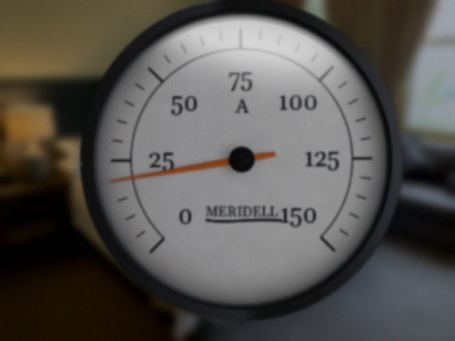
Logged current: 20; A
